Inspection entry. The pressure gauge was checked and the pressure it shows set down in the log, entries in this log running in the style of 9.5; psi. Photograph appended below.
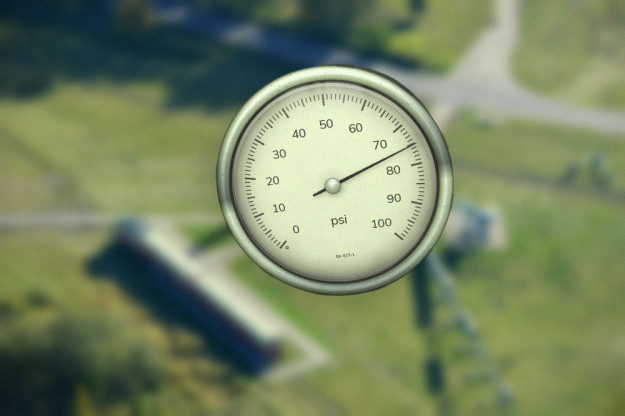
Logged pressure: 75; psi
